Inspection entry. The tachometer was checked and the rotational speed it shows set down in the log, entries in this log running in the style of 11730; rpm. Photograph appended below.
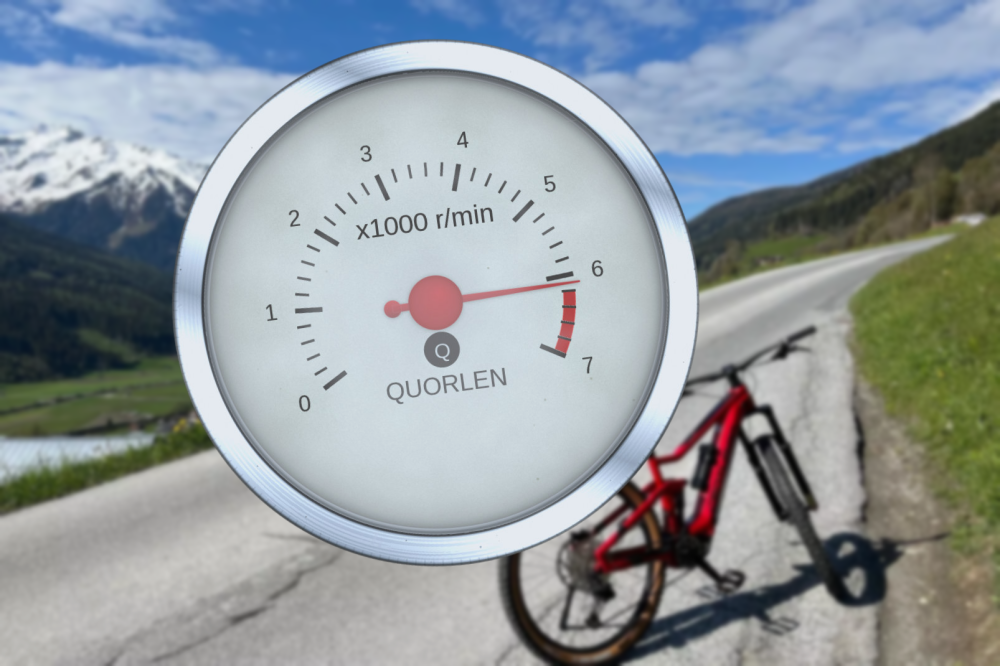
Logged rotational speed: 6100; rpm
